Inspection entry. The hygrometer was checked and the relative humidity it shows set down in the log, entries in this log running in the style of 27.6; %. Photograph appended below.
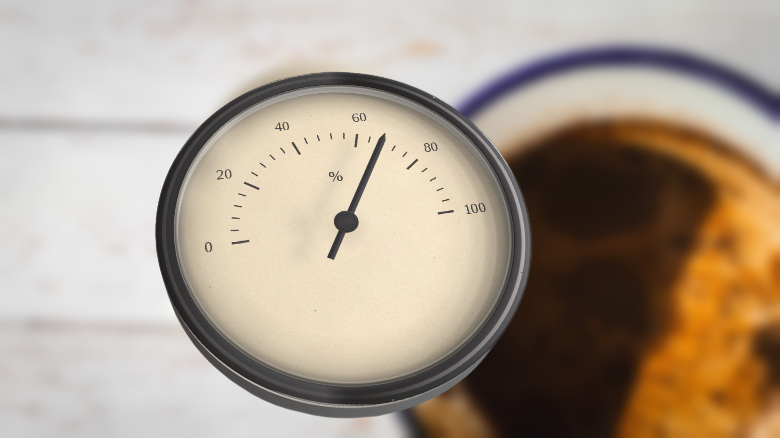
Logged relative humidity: 68; %
